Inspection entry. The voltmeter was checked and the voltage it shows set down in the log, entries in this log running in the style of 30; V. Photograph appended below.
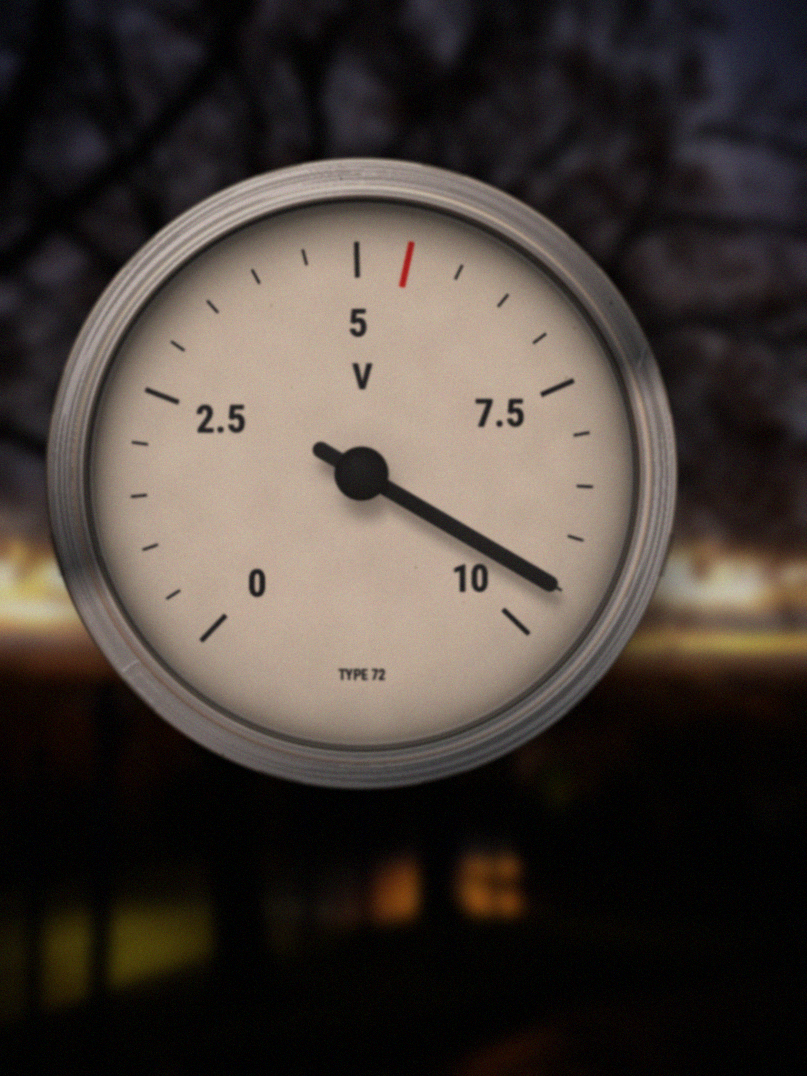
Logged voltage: 9.5; V
